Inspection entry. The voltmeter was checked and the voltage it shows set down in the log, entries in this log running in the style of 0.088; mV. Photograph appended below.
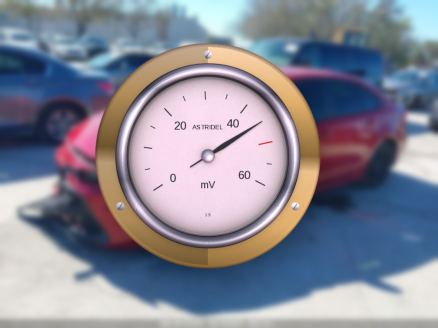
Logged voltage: 45; mV
